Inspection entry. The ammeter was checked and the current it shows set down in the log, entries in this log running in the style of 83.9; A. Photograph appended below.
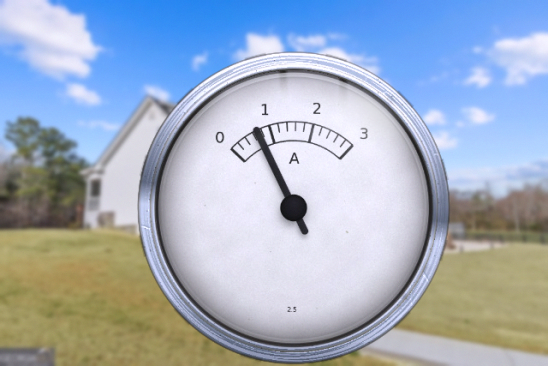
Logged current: 0.7; A
